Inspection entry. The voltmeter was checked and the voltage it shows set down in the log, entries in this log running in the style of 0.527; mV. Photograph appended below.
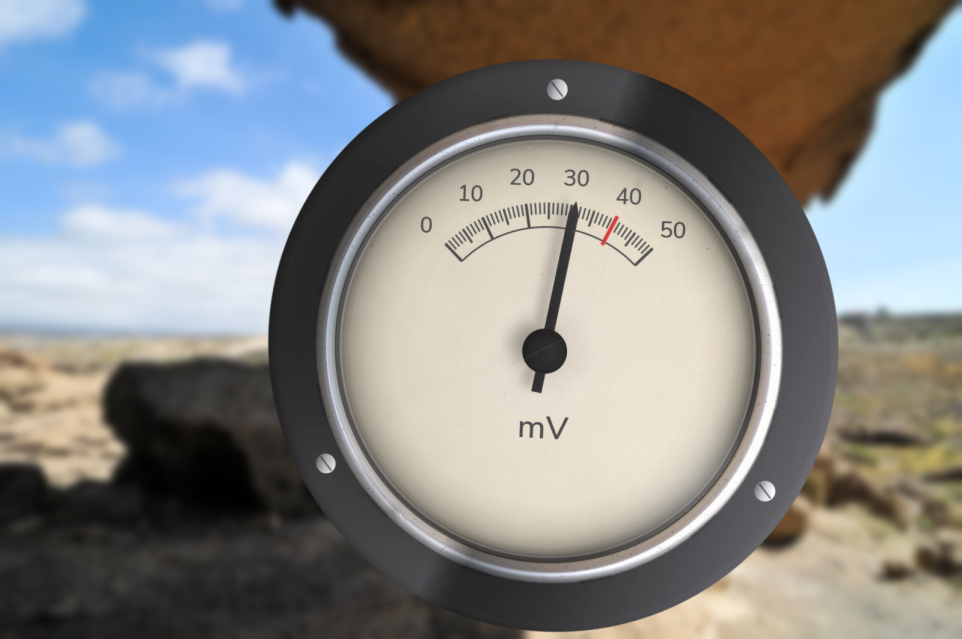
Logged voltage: 31; mV
